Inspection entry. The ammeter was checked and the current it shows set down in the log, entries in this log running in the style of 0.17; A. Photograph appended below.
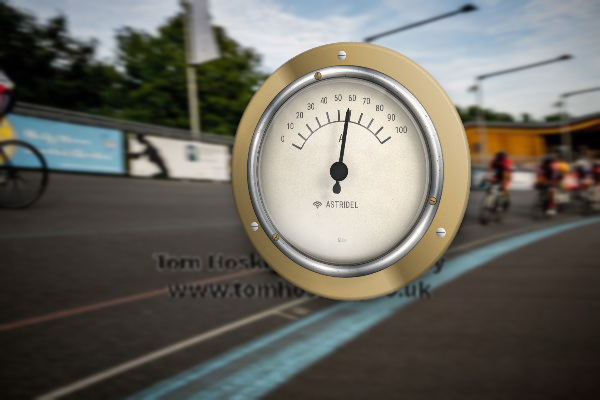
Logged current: 60; A
